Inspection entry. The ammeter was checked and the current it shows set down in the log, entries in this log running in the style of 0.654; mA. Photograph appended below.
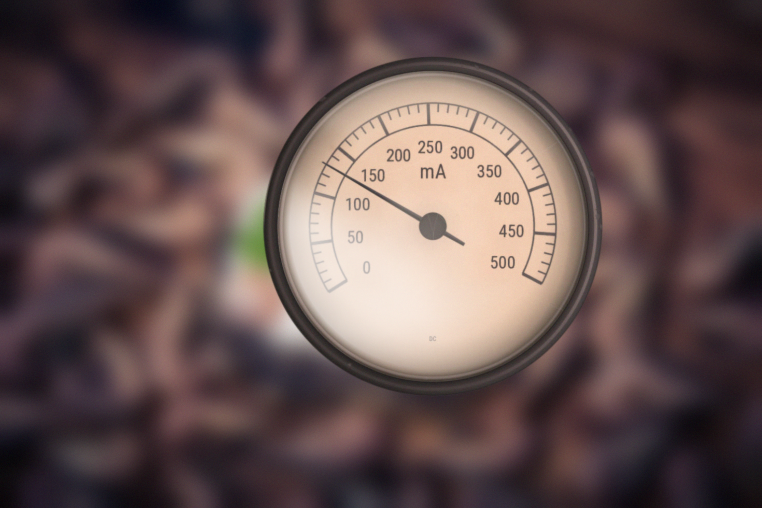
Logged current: 130; mA
